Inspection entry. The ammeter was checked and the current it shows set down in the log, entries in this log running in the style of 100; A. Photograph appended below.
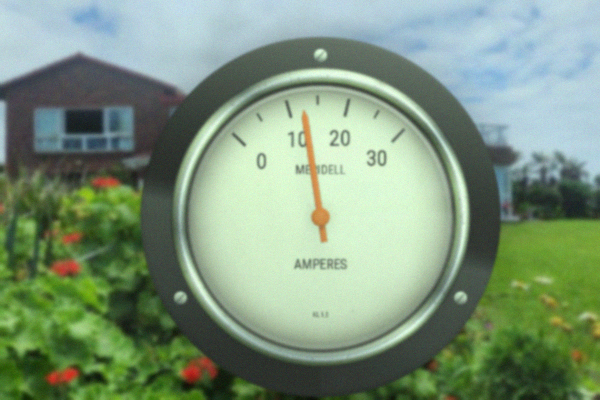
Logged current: 12.5; A
